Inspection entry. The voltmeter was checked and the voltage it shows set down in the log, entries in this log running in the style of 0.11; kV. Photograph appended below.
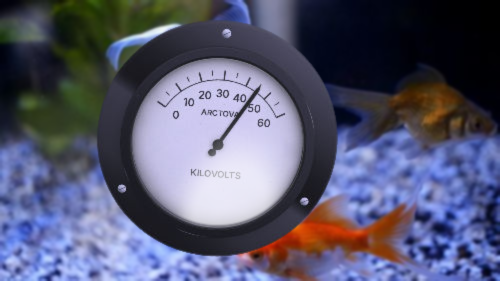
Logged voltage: 45; kV
